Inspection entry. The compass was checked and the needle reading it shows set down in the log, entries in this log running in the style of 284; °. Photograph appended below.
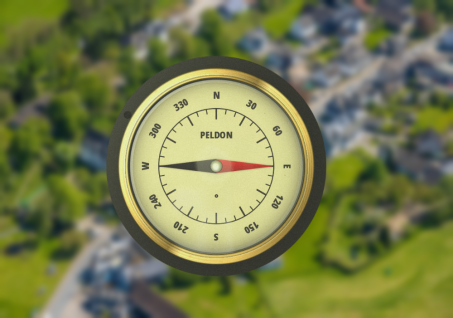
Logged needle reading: 90; °
